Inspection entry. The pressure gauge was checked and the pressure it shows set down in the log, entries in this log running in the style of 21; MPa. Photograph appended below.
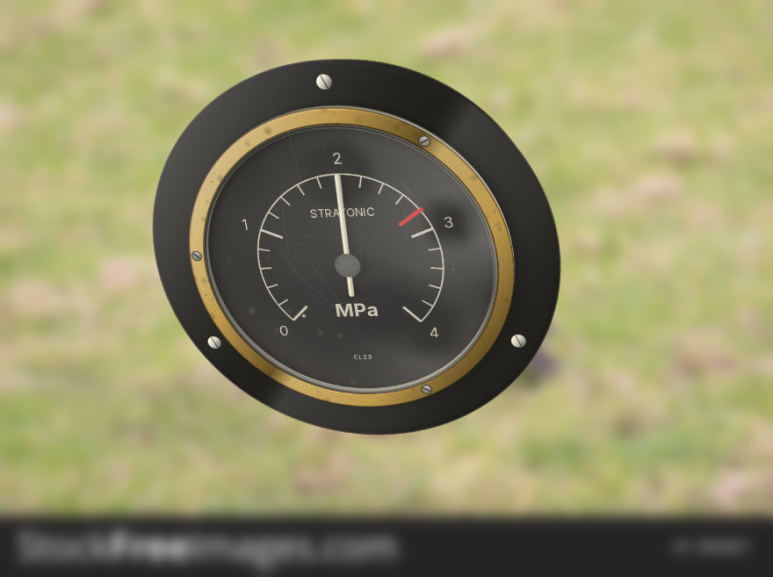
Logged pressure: 2; MPa
